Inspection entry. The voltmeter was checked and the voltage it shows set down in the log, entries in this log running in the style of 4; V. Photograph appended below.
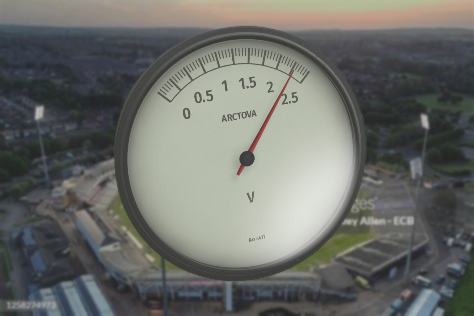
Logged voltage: 2.25; V
